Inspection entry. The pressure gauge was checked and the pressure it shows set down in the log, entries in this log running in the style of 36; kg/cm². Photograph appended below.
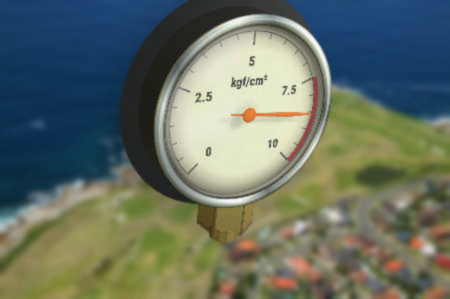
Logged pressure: 8.5; kg/cm²
